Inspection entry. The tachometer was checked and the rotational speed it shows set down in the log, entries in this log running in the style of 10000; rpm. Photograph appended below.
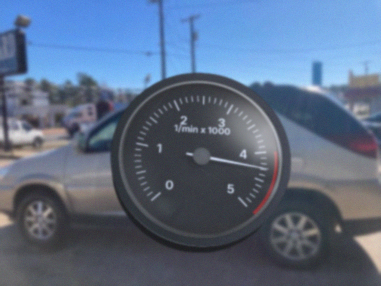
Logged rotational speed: 4300; rpm
